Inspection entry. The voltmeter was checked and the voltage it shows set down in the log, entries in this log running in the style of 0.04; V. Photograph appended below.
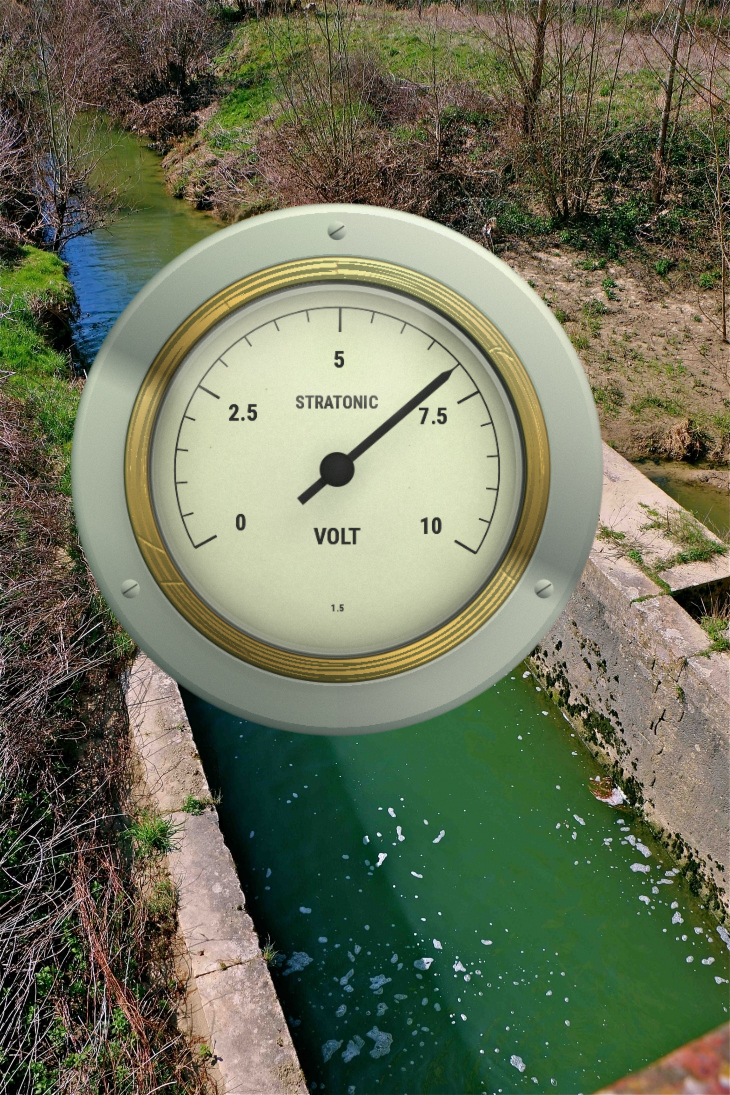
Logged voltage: 7; V
